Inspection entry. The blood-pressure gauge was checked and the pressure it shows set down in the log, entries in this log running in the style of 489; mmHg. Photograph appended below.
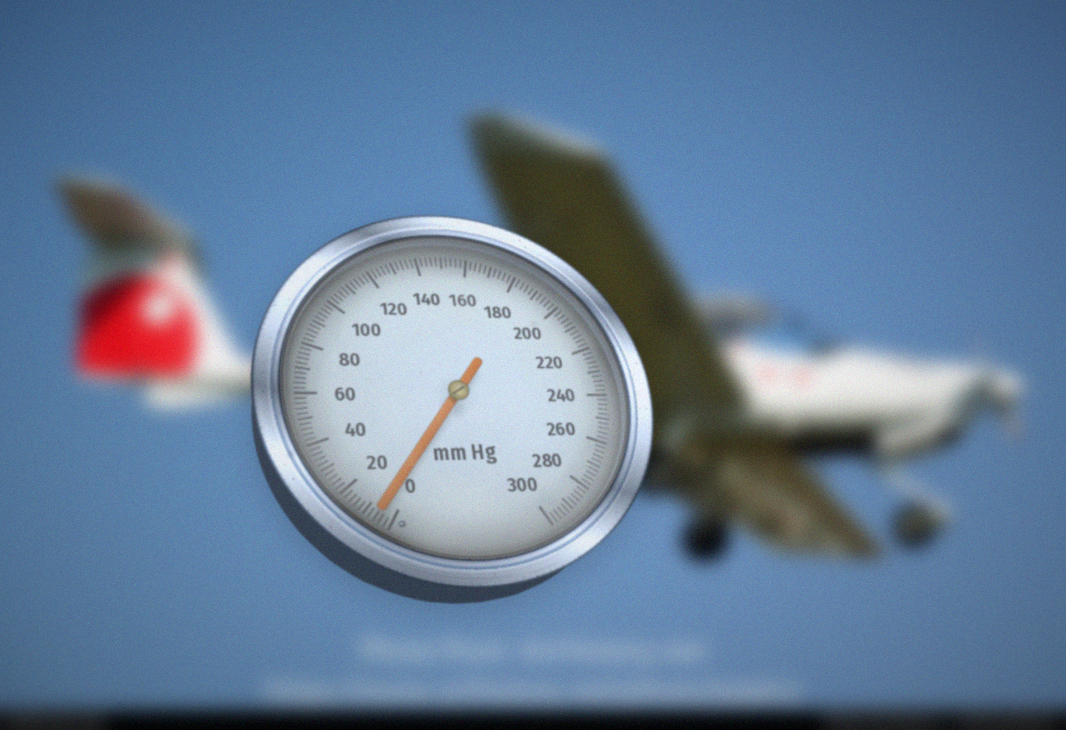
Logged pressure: 6; mmHg
